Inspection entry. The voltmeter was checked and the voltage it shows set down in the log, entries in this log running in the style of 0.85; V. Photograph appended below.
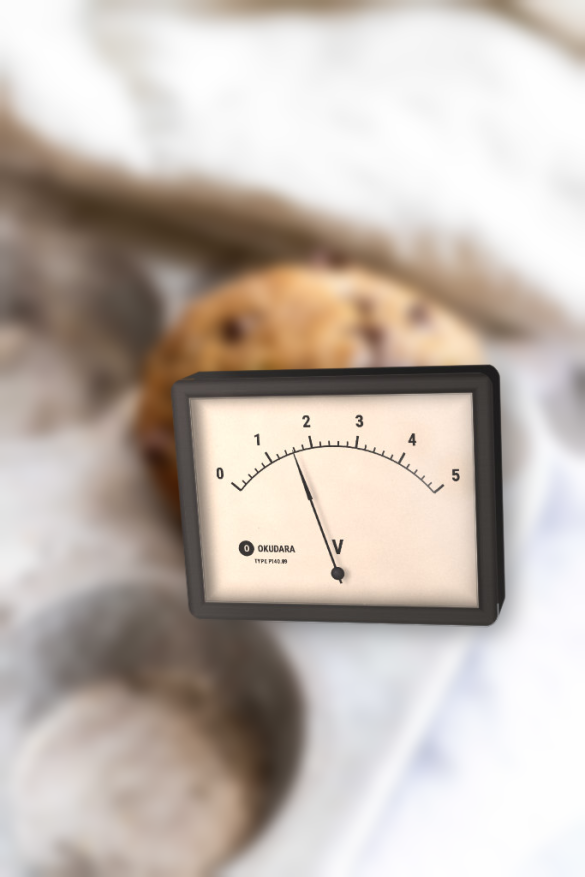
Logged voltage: 1.6; V
